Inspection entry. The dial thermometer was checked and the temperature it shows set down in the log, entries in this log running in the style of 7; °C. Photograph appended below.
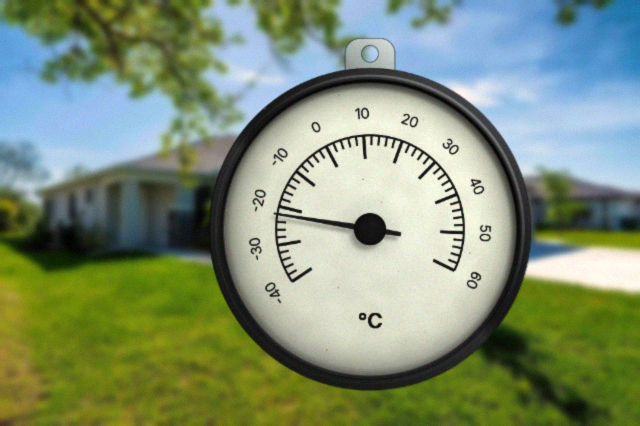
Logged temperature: -22; °C
